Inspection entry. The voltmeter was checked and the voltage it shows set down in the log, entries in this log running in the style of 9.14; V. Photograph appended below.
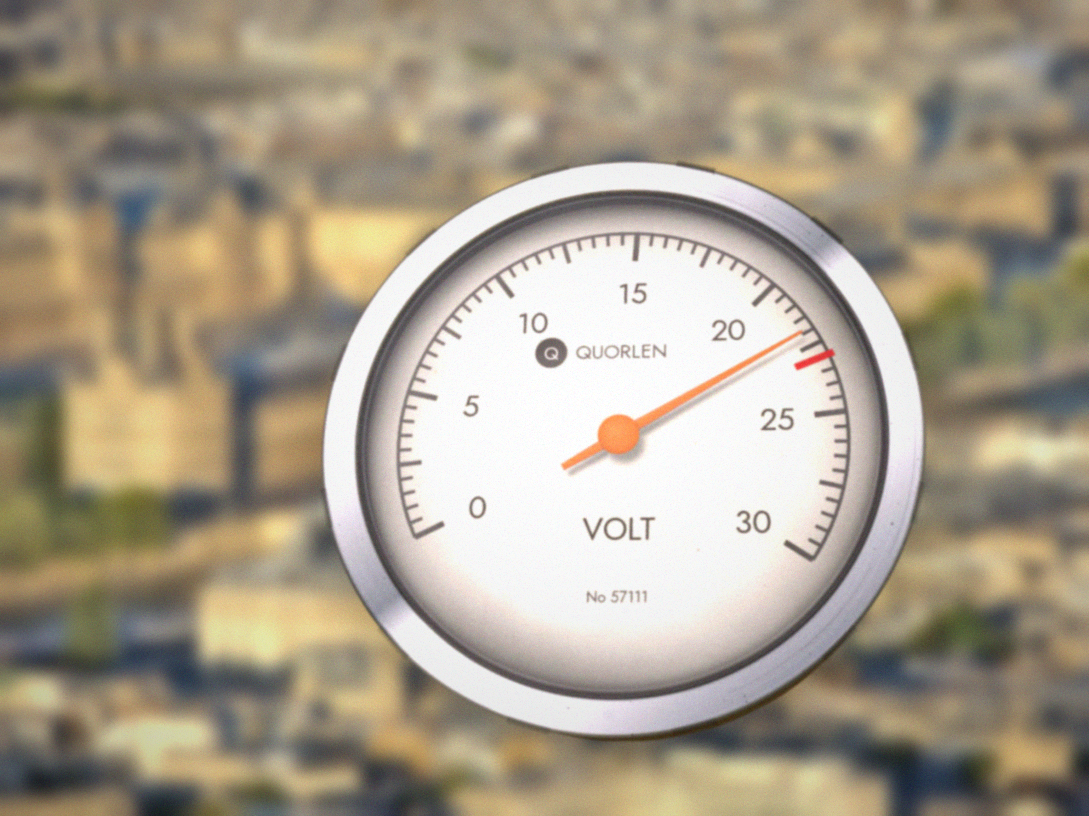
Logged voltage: 22; V
